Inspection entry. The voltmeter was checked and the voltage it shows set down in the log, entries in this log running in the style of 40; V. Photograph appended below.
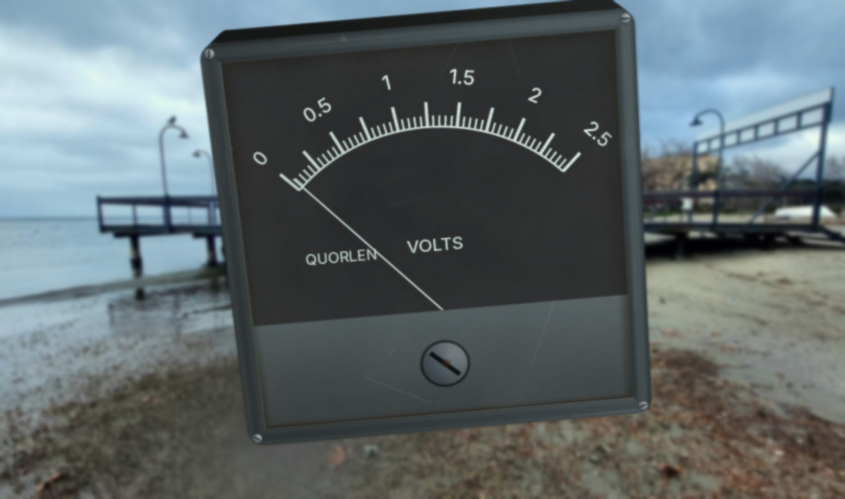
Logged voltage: 0.05; V
